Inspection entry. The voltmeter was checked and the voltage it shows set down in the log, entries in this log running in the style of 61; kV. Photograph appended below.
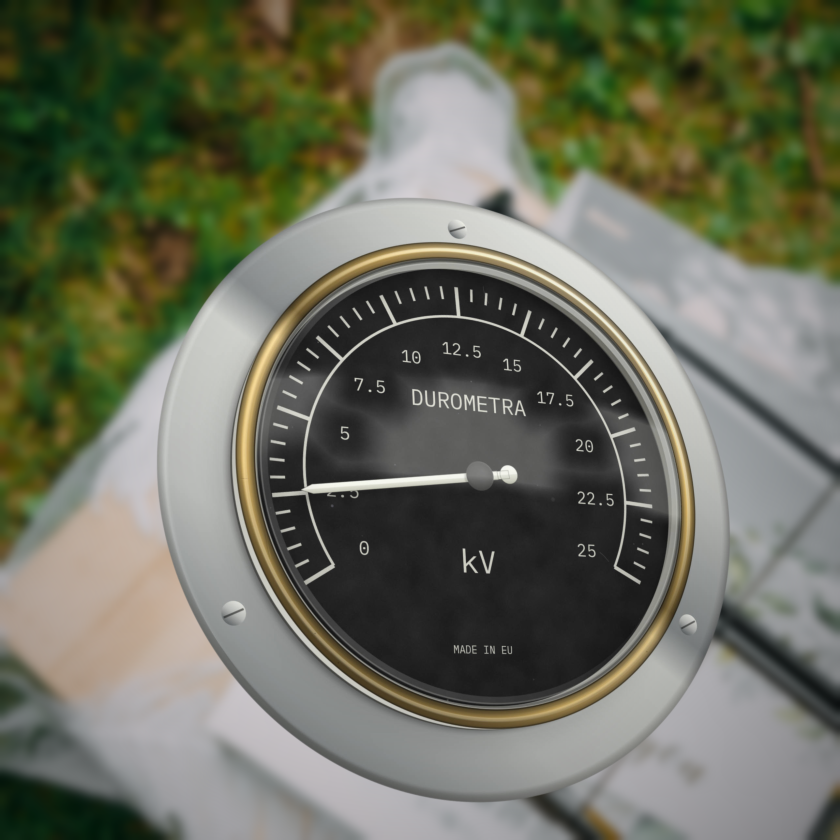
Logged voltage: 2.5; kV
